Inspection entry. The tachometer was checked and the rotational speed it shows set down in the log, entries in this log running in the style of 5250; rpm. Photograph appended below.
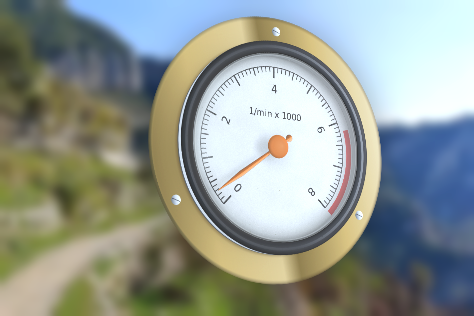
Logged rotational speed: 300; rpm
